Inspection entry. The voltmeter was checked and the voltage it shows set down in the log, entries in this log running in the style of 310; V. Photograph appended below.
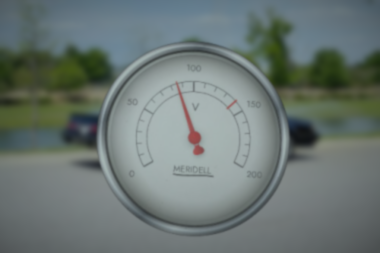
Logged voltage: 85; V
